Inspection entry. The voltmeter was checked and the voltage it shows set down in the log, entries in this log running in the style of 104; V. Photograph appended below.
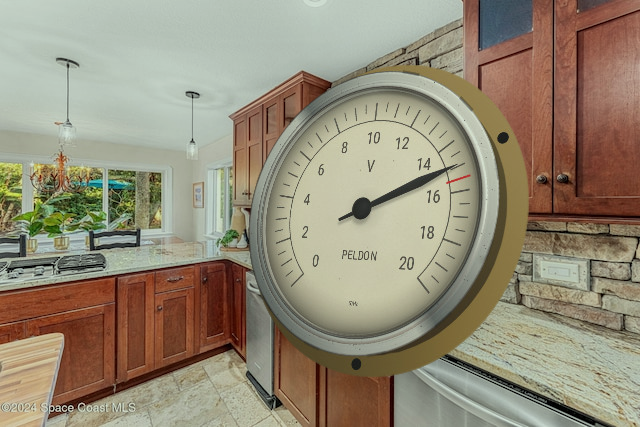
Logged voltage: 15; V
